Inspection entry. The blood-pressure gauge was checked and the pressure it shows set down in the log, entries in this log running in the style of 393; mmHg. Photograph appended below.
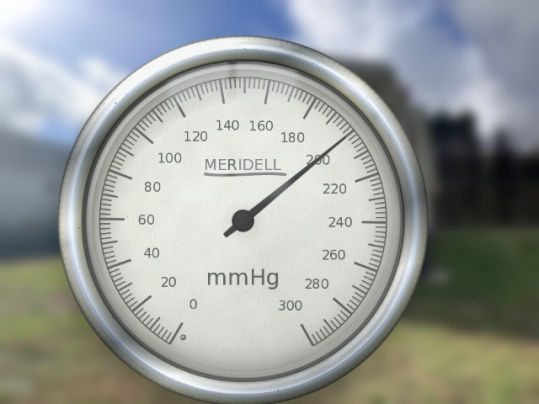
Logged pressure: 200; mmHg
